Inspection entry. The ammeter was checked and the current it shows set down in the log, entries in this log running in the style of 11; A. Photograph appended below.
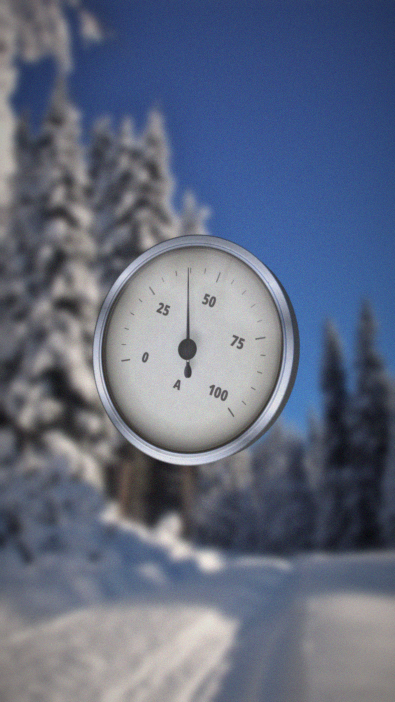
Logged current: 40; A
